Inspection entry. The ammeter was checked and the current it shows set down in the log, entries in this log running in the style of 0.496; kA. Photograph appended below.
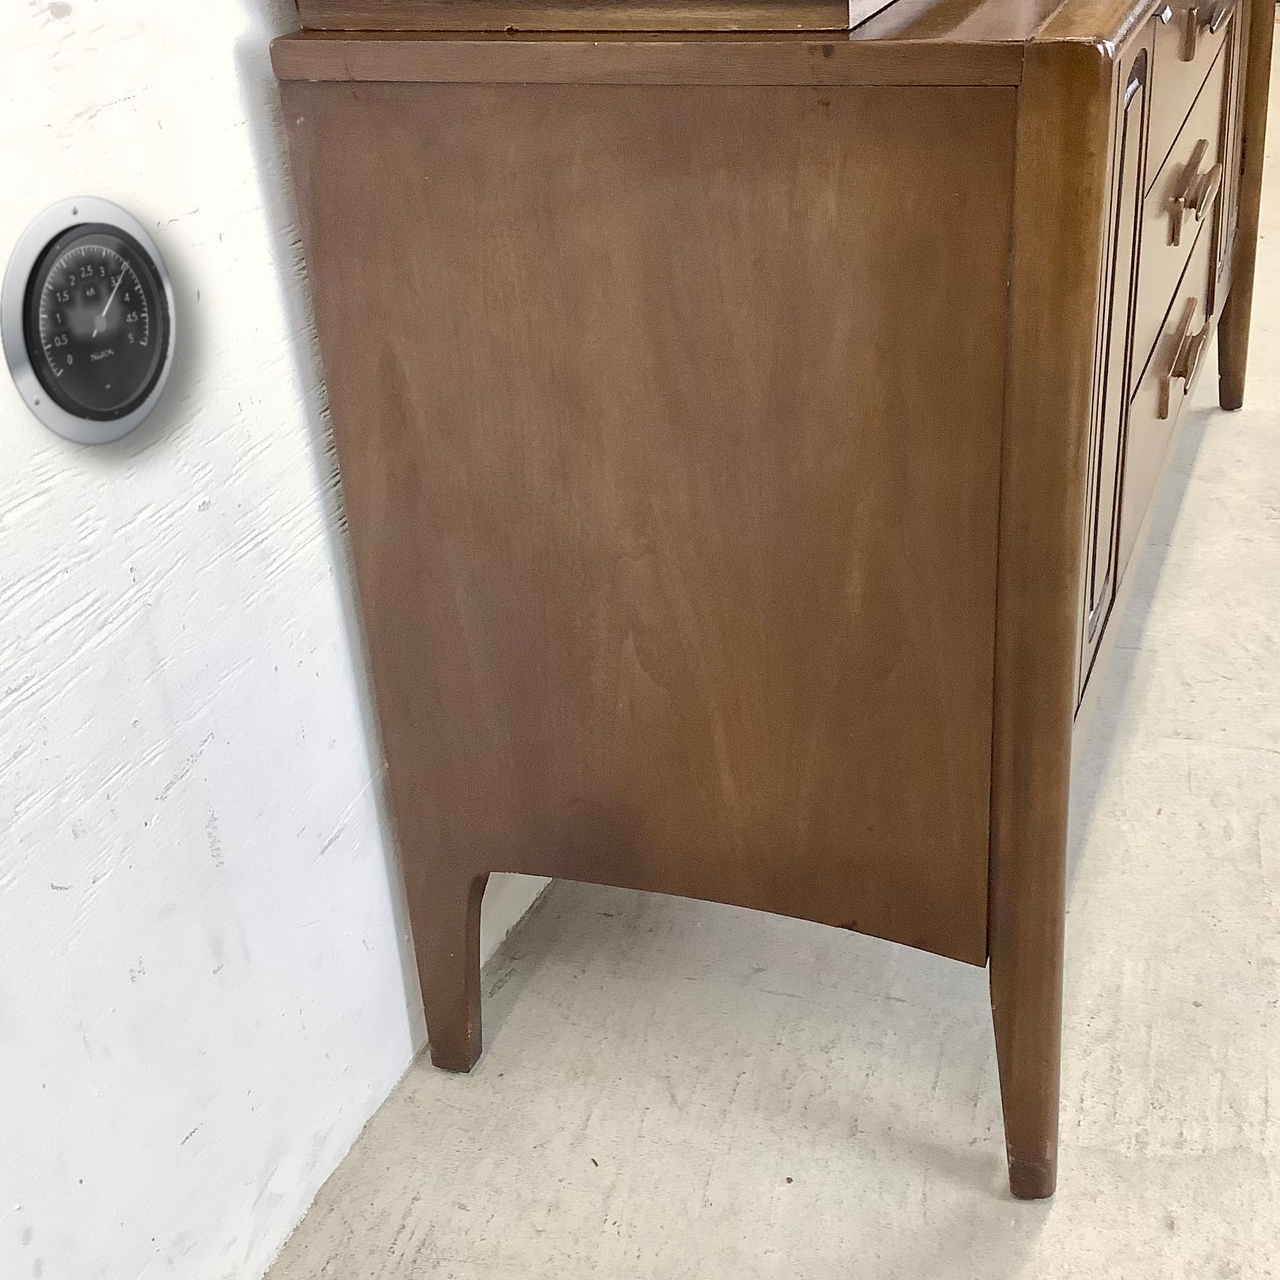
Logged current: 3.5; kA
